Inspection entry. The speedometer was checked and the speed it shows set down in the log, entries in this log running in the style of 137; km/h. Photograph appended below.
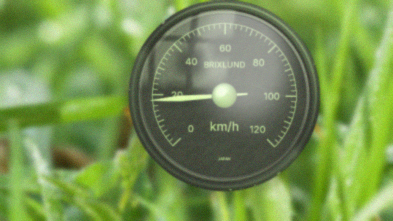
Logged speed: 18; km/h
